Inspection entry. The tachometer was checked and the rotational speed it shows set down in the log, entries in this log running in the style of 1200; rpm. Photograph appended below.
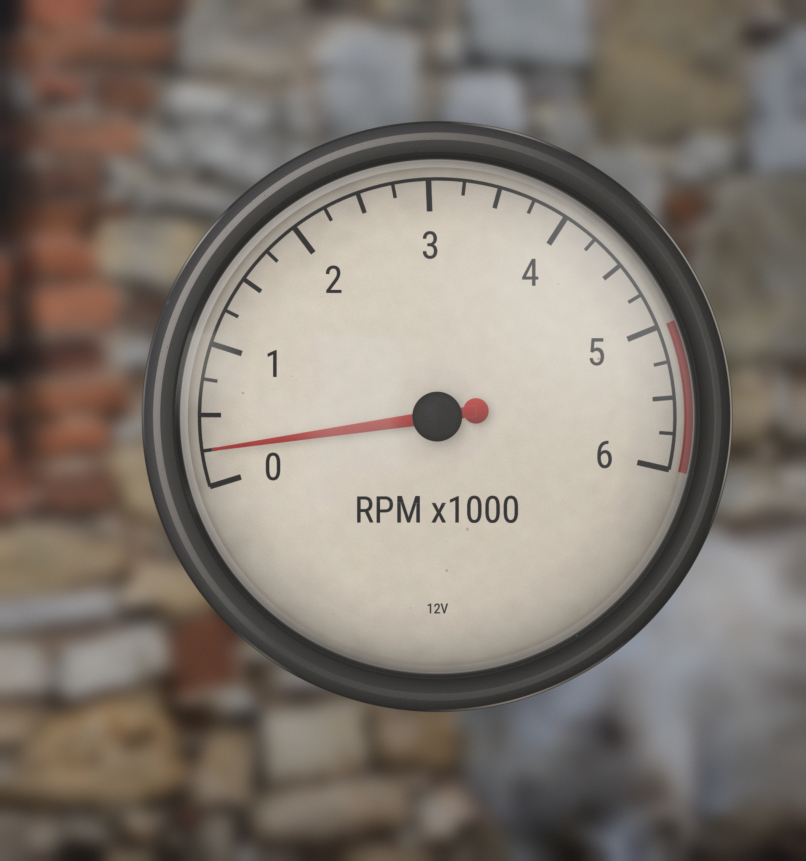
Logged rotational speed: 250; rpm
